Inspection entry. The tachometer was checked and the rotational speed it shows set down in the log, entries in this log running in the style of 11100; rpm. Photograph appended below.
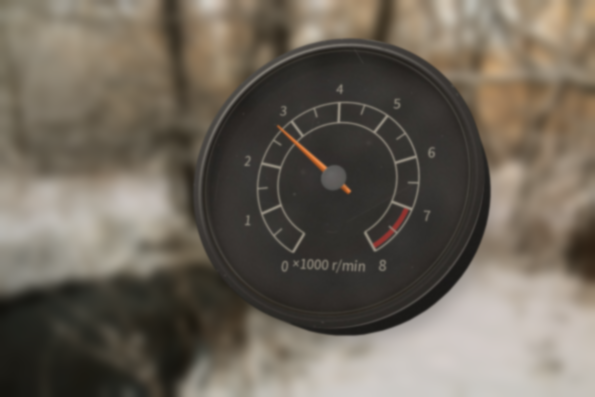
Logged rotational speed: 2750; rpm
